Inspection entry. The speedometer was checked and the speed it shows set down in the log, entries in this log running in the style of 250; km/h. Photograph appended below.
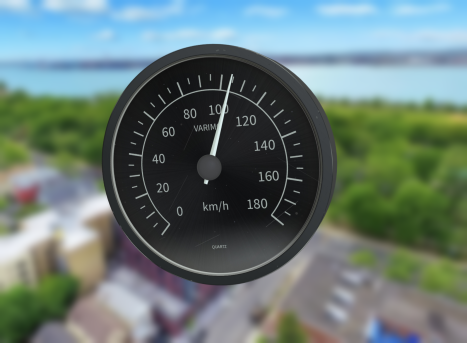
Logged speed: 105; km/h
